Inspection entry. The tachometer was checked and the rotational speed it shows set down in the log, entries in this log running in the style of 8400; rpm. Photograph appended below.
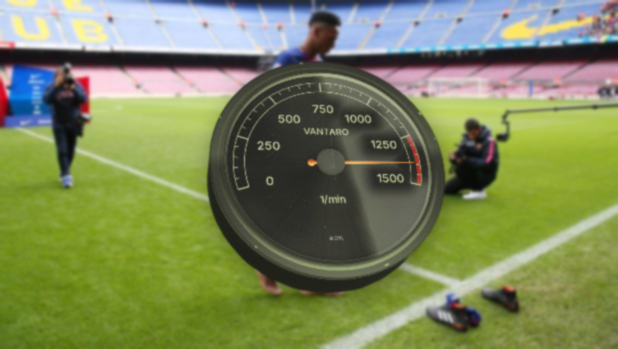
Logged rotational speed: 1400; rpm
